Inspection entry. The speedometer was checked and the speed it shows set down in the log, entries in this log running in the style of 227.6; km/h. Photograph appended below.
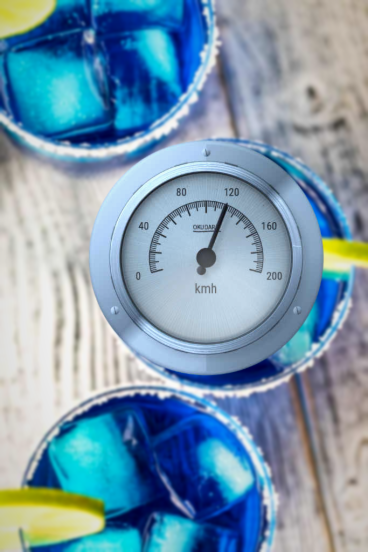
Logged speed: 120; km/h
